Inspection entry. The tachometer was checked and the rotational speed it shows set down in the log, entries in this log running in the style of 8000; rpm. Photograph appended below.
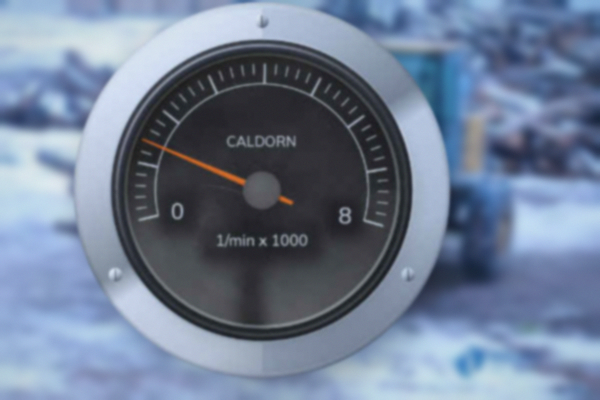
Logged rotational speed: 1400; rpm
